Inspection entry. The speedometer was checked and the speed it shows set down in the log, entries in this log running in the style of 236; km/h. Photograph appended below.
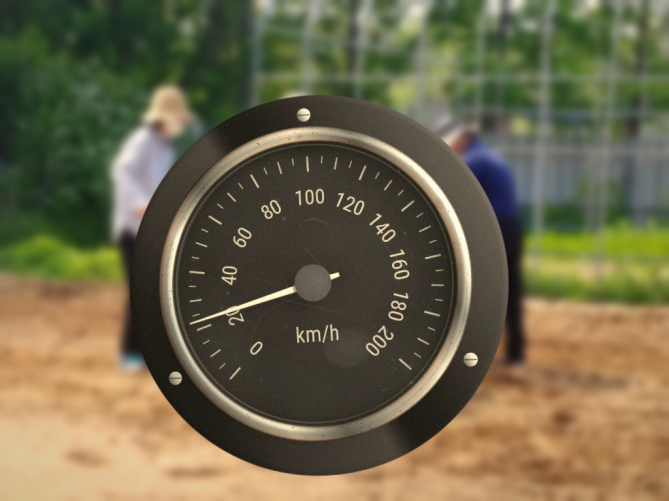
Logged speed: 22.5; km/h
